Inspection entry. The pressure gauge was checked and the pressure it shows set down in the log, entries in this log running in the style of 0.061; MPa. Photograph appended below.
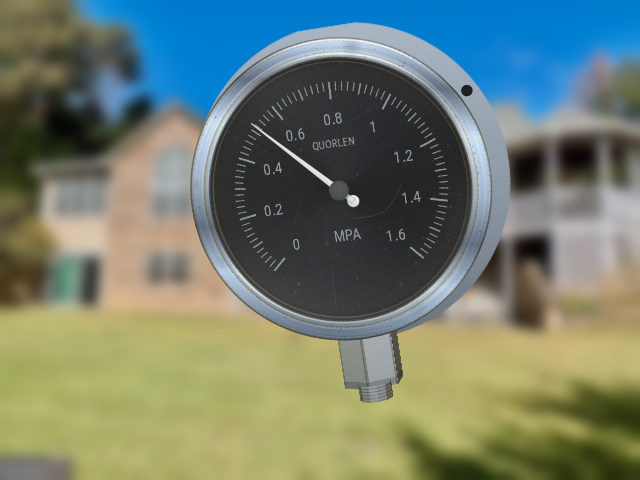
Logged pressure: 0.52; MPa
